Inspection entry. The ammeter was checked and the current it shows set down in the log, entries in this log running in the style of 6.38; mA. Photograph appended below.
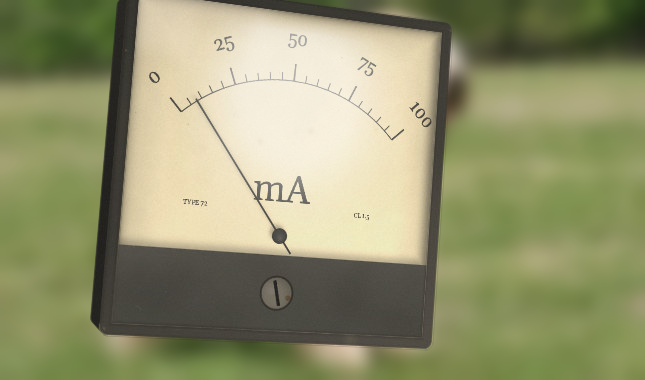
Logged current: 7.5; mA
